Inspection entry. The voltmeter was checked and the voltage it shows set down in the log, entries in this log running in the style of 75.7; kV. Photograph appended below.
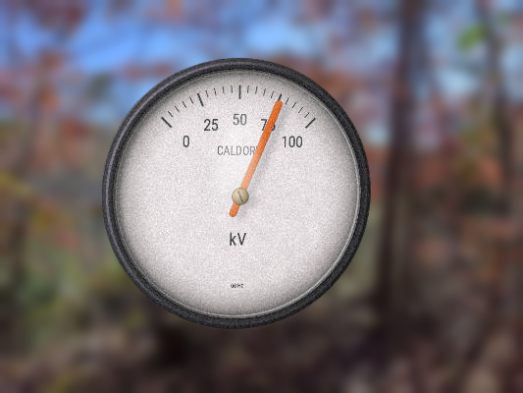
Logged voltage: 75; kV
